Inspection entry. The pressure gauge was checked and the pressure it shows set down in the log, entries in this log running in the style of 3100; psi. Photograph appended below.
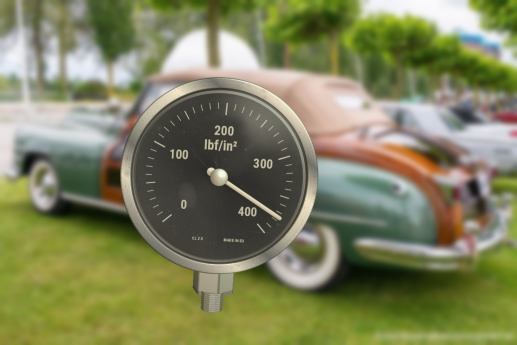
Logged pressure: 375; psi
